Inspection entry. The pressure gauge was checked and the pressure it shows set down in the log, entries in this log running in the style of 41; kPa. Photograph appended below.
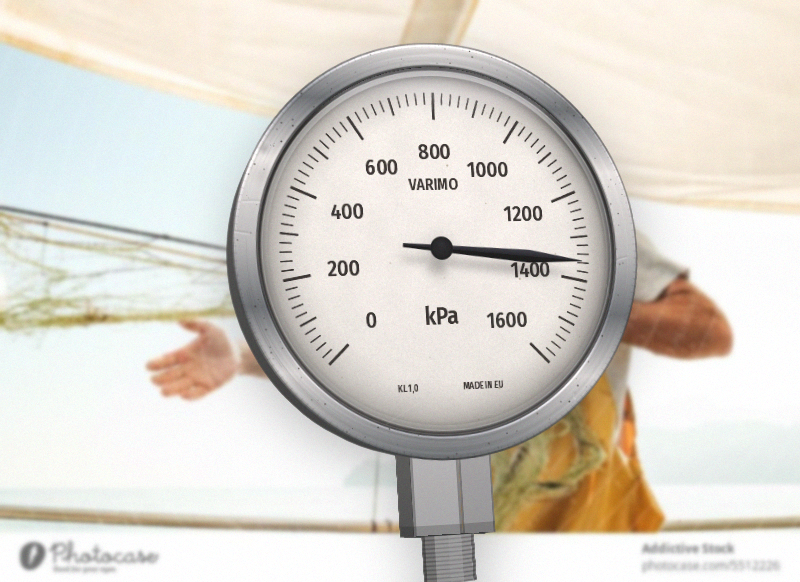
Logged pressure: 1360; kPa
